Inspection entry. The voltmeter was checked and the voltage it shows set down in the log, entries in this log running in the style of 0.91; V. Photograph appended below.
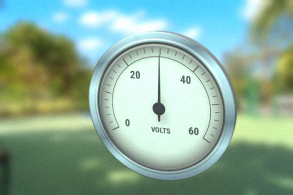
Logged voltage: 30; V
